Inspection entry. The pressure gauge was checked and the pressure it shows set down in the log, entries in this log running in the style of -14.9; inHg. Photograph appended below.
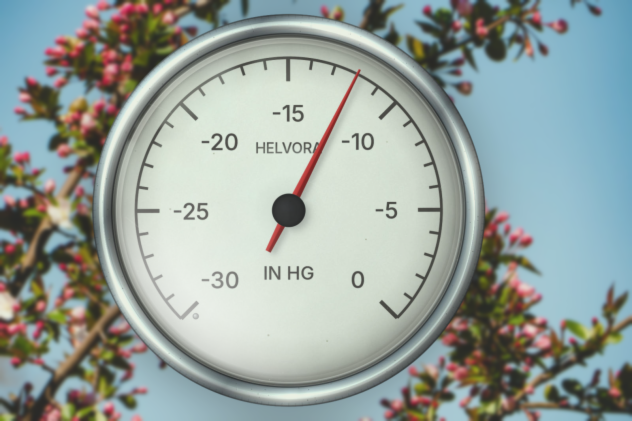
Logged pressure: -12; inHg
